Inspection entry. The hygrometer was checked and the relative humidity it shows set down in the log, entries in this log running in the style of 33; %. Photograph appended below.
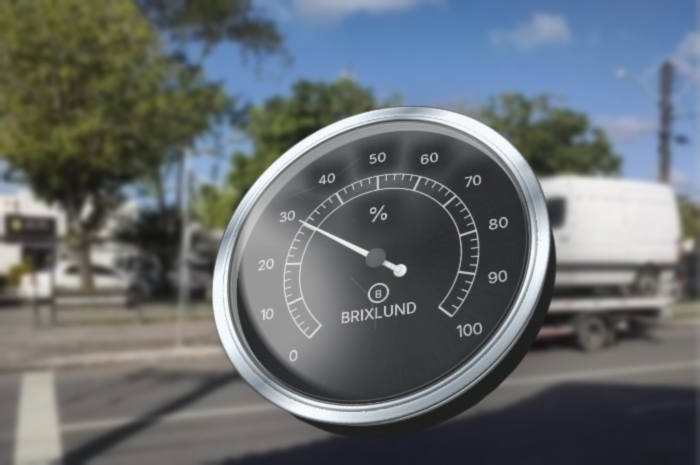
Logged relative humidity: 30; %
